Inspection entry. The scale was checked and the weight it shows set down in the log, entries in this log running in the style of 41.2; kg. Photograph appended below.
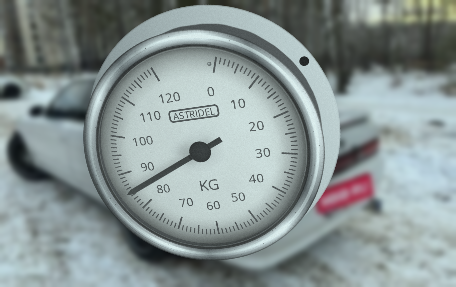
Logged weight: 85; kg
